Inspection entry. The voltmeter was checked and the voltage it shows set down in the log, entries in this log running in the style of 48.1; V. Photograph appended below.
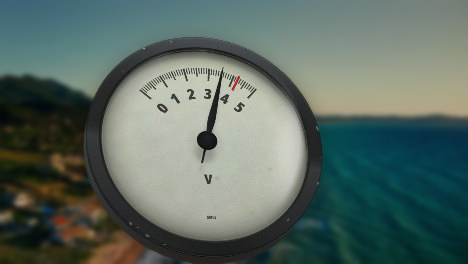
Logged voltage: 3.5; V
